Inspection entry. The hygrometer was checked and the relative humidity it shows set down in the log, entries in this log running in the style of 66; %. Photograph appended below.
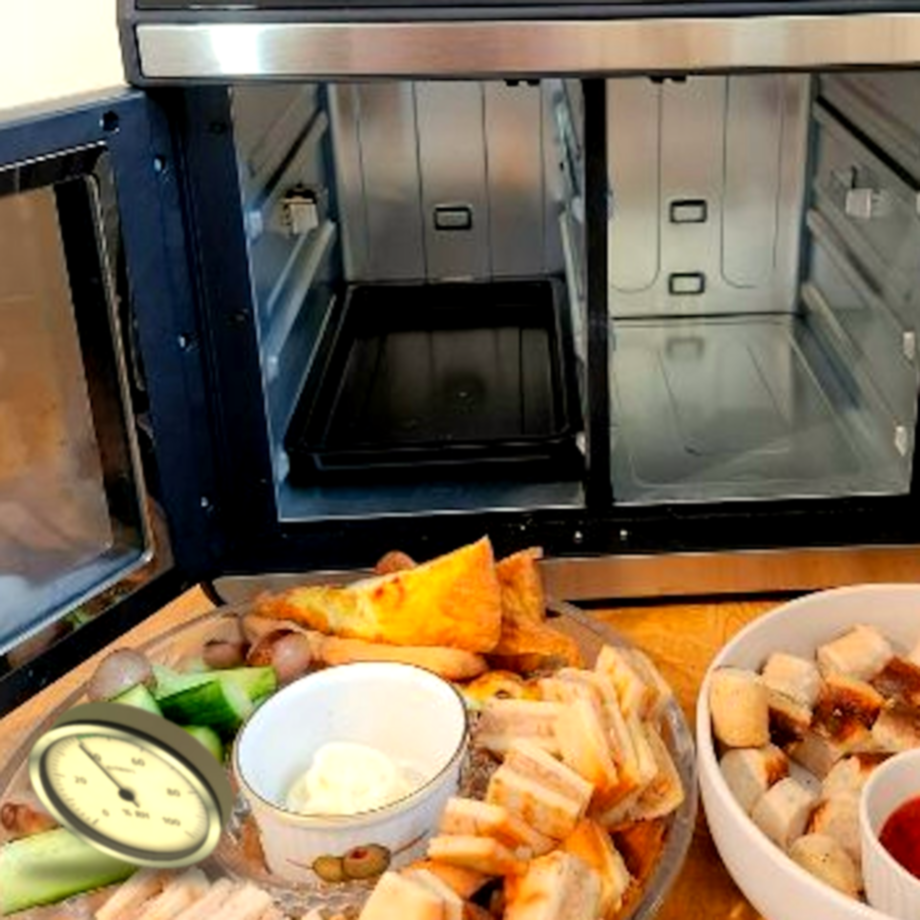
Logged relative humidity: 40; %
